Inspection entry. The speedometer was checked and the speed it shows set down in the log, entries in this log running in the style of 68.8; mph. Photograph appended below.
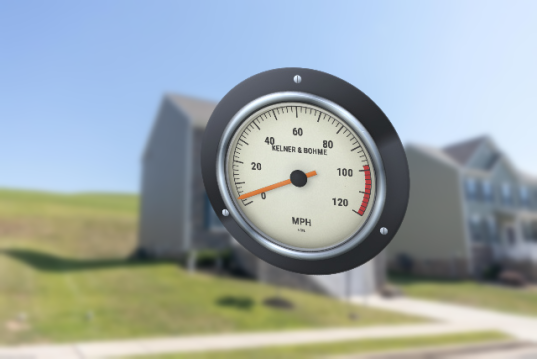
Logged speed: 4; mph
